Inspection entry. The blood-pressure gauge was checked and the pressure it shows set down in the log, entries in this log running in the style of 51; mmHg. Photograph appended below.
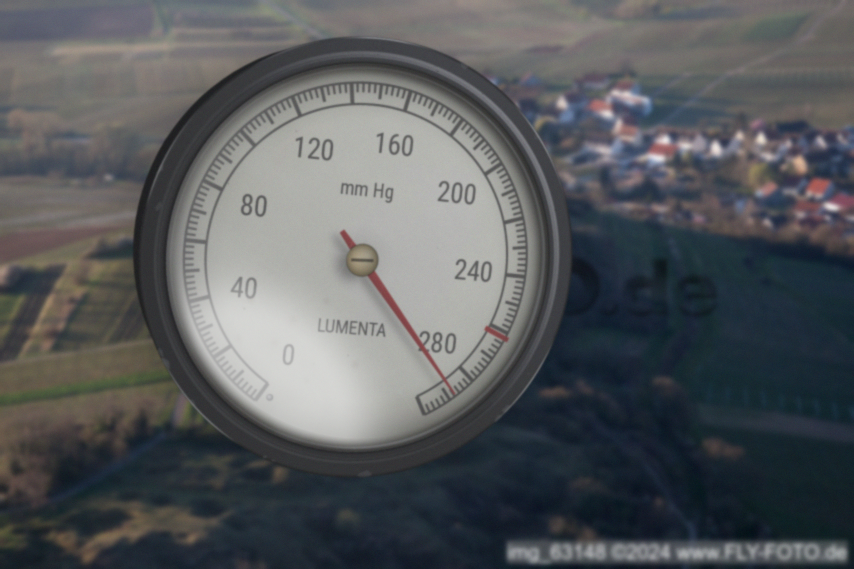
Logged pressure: 288; mmHg
